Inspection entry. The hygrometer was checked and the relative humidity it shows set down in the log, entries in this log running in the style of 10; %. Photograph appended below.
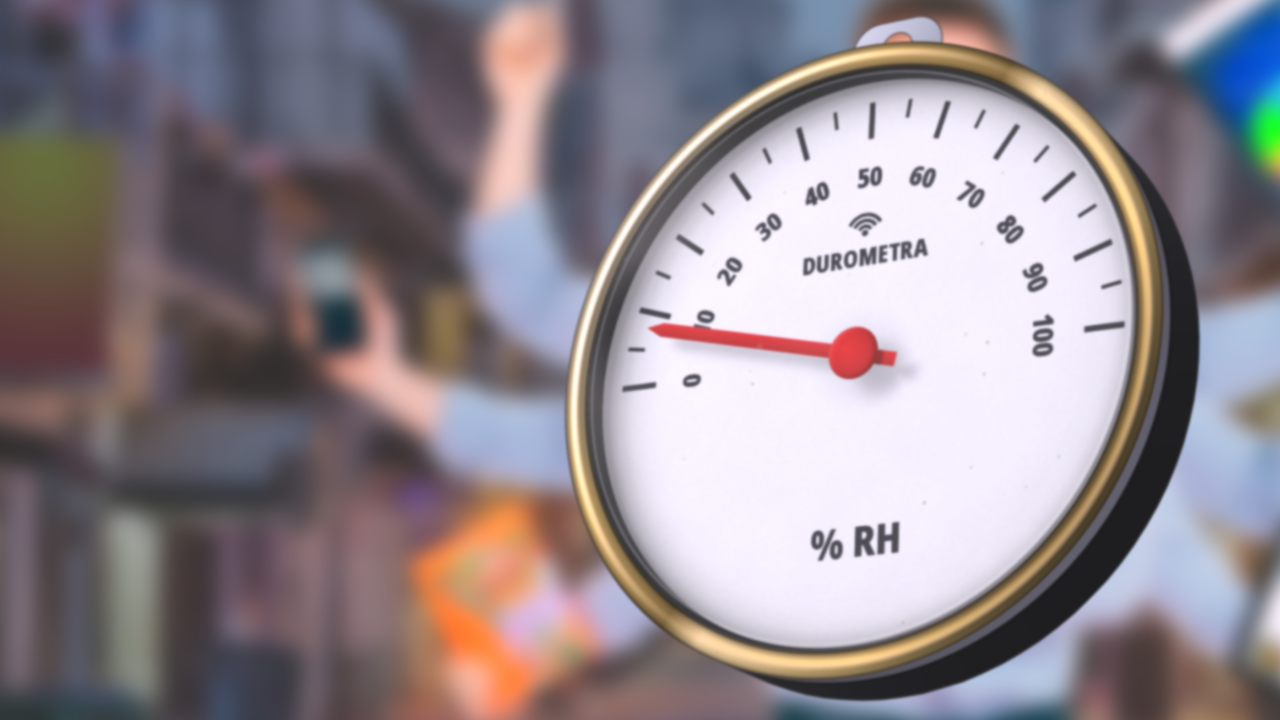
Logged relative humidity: 7.5; %
